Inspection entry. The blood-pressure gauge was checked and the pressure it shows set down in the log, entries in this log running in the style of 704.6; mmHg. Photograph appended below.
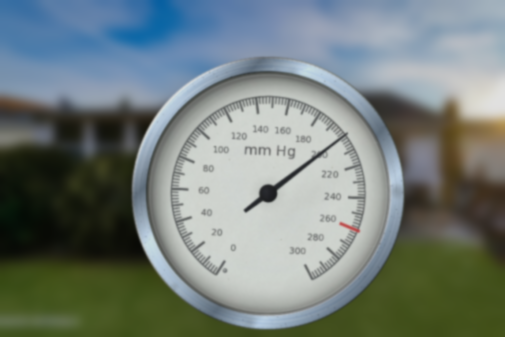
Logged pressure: 200; mmHg
